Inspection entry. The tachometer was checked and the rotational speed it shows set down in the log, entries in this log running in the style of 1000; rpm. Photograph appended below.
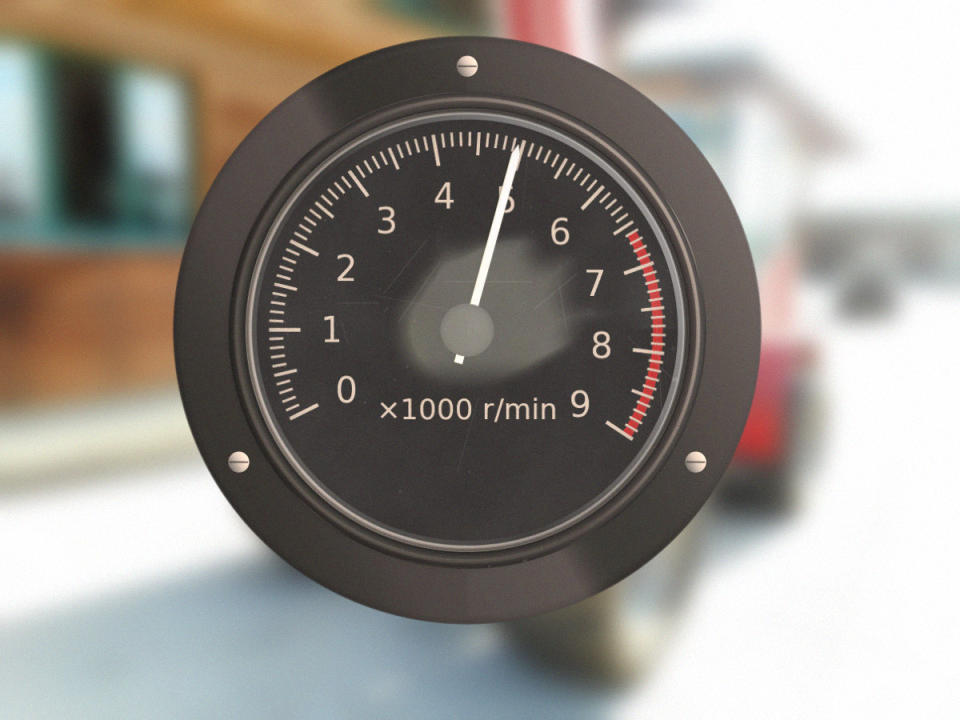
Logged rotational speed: 4950; rpm
